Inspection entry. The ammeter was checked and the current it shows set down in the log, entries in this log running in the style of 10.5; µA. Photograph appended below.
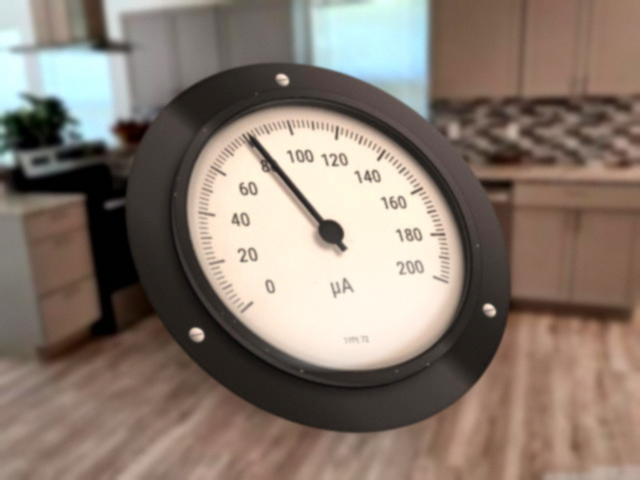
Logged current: 80; µA
